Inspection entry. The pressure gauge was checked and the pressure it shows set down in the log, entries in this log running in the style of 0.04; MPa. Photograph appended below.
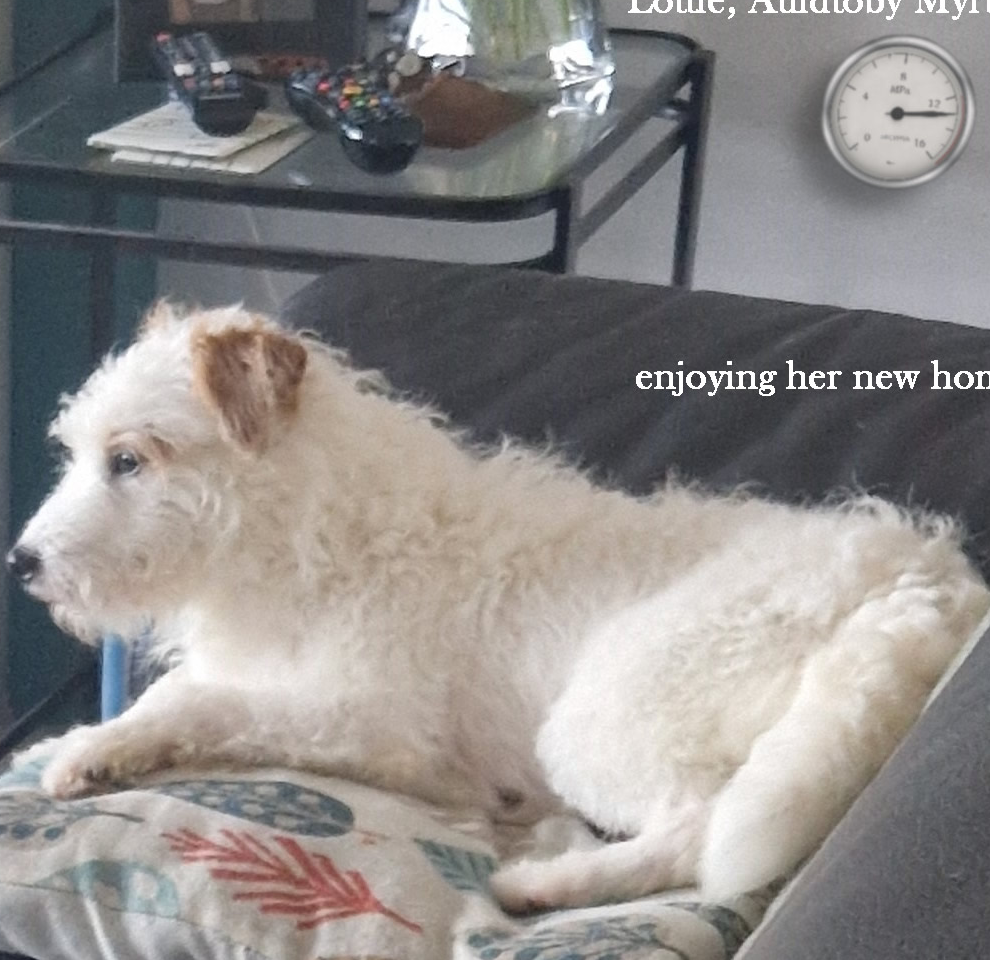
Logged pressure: 13; MPa
